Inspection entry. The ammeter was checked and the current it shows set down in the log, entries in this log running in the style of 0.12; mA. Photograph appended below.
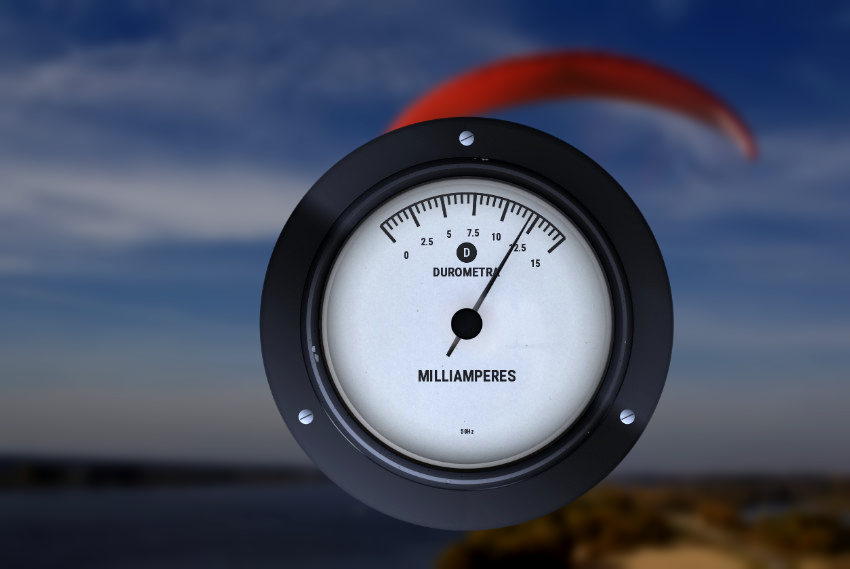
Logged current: 12; mA
